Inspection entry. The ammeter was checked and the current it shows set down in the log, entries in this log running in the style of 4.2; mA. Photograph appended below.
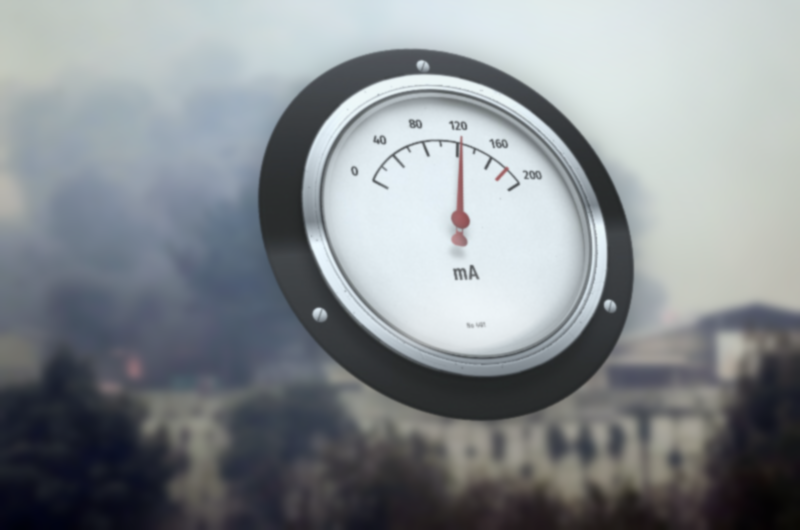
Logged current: 120; mA
